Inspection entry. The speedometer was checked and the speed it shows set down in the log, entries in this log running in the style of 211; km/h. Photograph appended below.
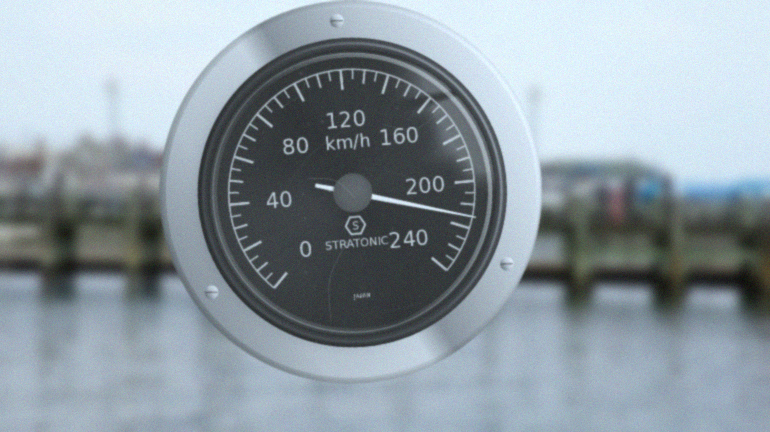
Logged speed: 215; km/h
